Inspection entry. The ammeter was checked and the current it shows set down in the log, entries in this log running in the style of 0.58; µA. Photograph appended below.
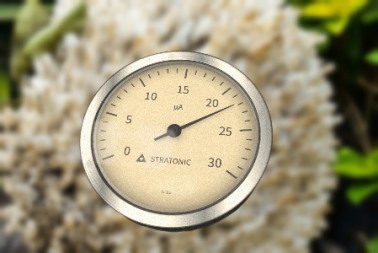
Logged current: 22; µA
